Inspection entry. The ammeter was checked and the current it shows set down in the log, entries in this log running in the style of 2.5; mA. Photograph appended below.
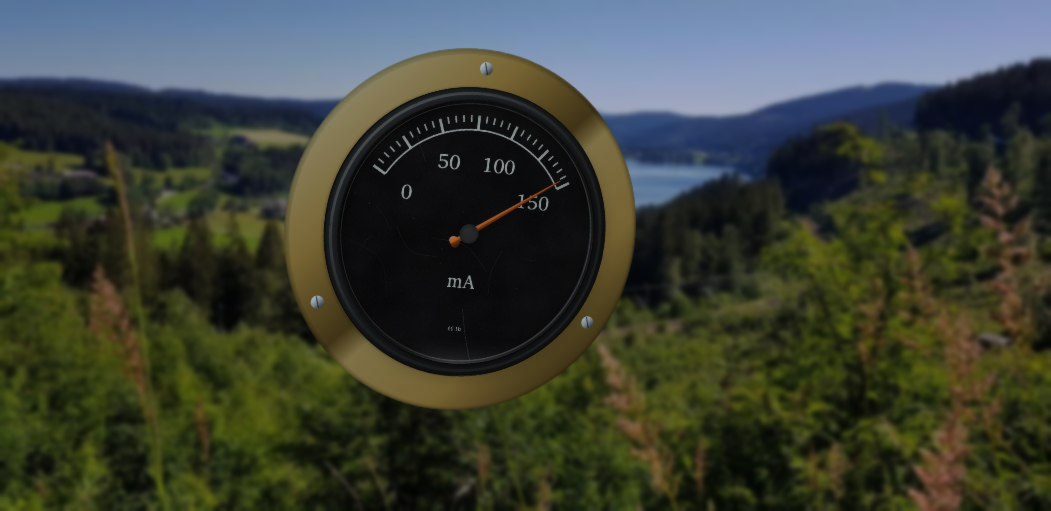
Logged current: 145; mA
